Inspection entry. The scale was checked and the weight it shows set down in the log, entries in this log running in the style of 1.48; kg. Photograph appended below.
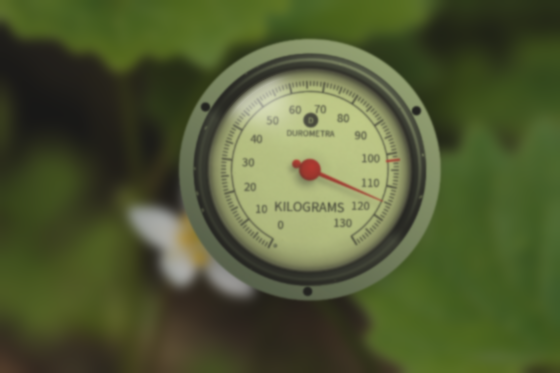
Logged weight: 115; kg
